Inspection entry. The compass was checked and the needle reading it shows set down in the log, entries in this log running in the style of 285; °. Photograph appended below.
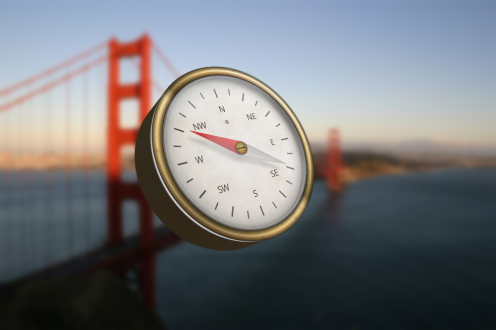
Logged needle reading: 300; °
